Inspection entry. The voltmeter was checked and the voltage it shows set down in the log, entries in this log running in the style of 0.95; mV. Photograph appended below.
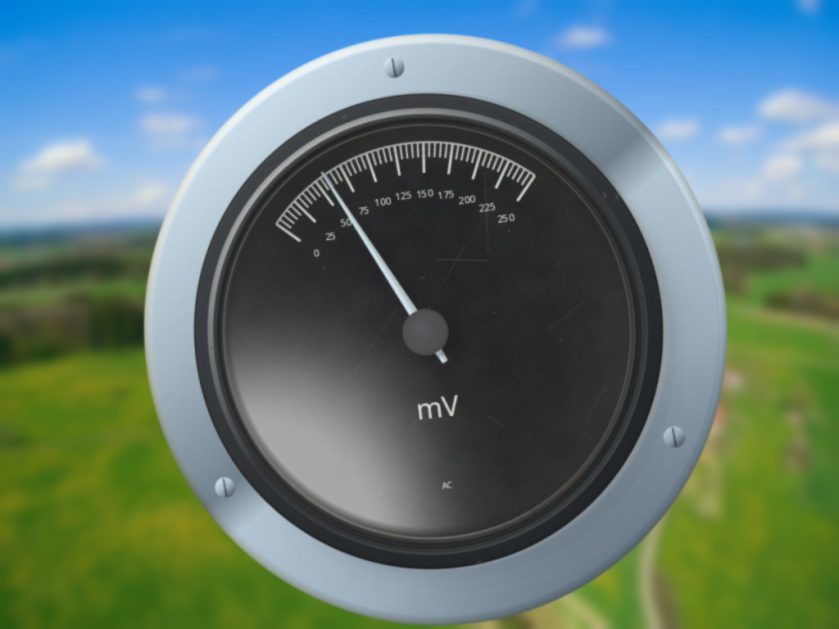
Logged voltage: 60; mV
